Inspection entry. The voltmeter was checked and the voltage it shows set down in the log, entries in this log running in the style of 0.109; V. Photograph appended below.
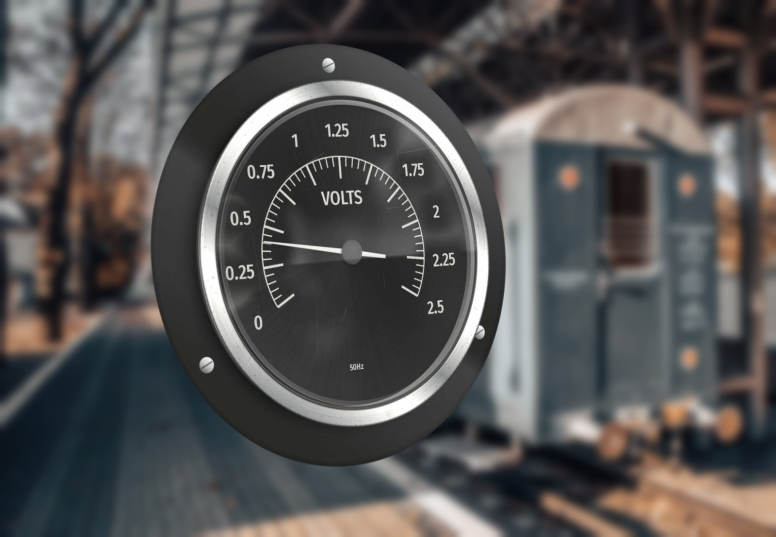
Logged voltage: 0.4; V
